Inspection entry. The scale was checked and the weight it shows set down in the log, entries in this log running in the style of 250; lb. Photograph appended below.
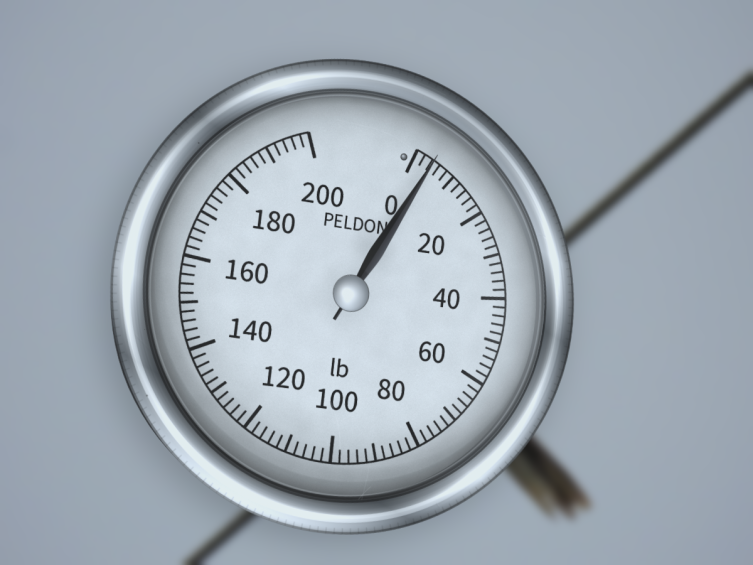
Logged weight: 4; lb
